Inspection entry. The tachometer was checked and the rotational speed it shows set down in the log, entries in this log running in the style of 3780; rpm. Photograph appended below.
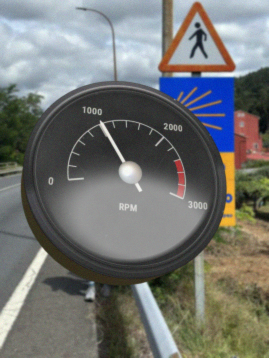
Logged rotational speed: 1000; rpm
